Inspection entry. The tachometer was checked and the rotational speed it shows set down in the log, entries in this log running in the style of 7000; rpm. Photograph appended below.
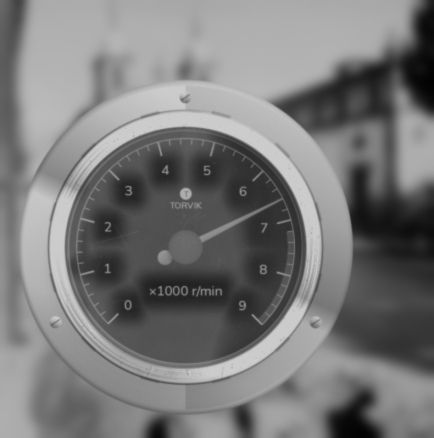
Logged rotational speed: 6600; rpm
